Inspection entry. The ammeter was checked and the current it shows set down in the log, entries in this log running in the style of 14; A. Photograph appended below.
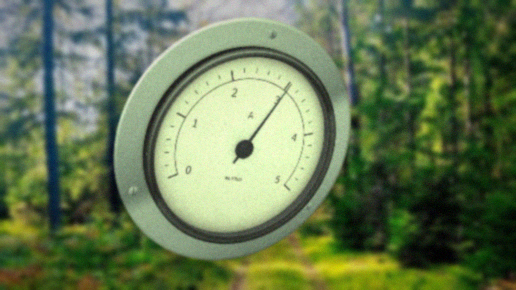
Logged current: 3; A
